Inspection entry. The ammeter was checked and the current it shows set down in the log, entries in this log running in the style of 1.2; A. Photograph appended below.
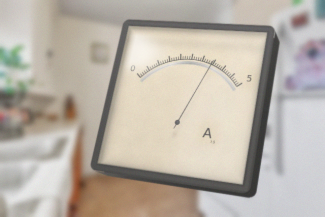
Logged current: 3.5; A
